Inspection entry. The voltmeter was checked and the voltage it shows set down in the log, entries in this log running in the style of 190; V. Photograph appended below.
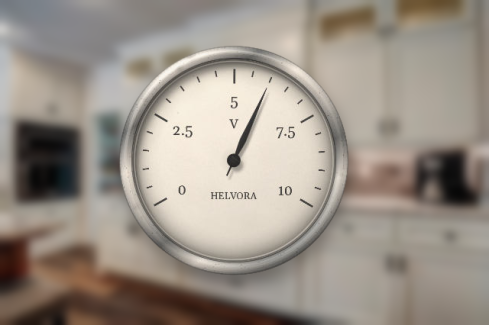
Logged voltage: 6; V
